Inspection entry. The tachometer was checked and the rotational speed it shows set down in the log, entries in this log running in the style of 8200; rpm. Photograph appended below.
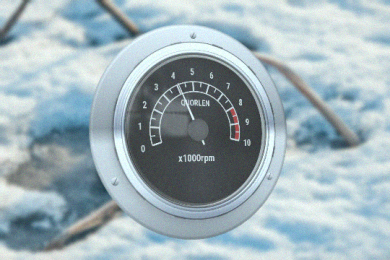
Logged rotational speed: 4000; rpm
